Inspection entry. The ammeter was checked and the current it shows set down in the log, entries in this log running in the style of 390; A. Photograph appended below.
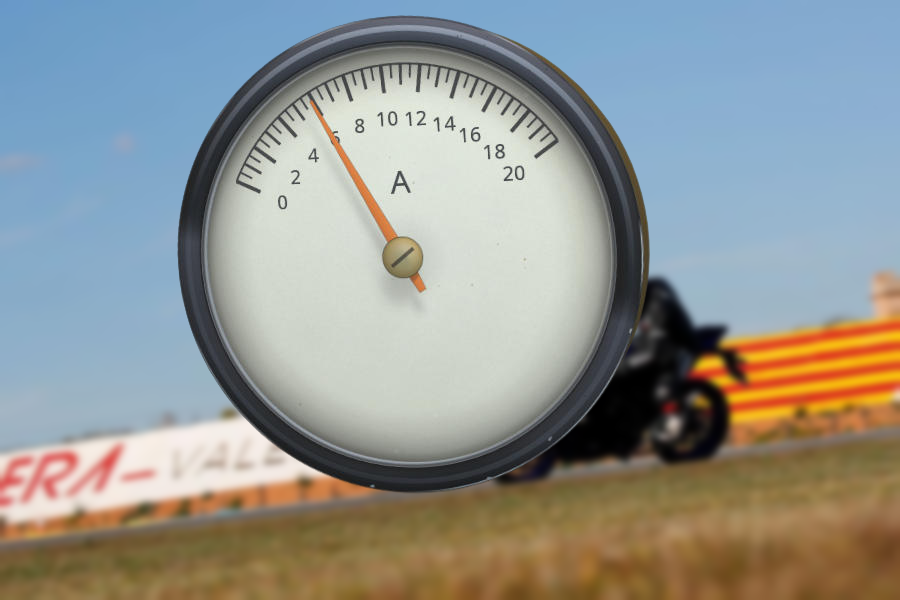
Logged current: 6; A
